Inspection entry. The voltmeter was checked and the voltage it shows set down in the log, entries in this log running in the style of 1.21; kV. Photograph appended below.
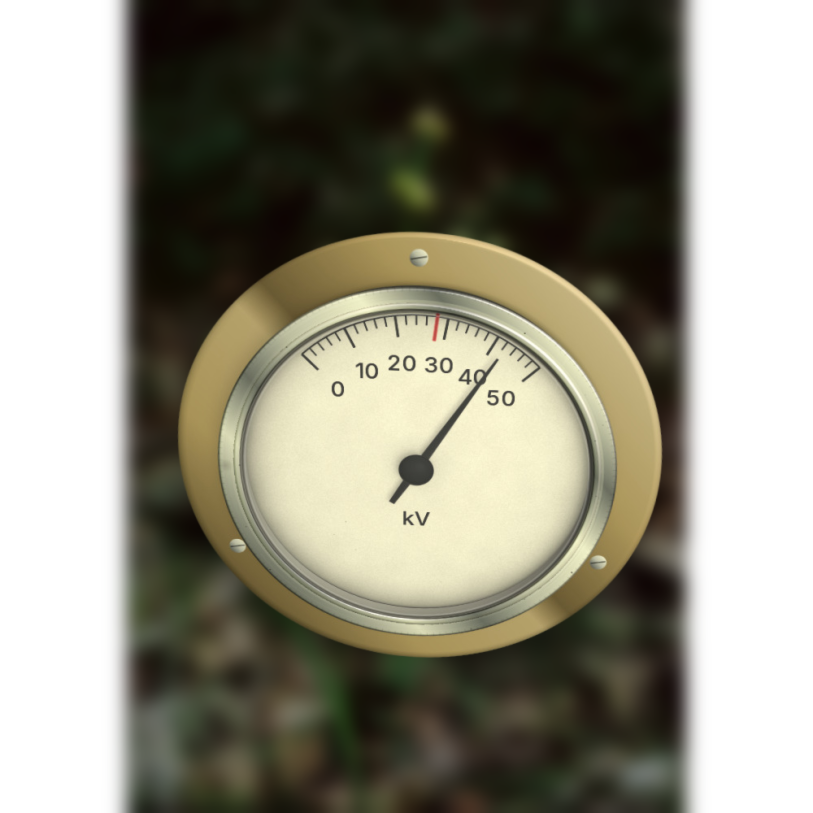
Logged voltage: 42; kV
